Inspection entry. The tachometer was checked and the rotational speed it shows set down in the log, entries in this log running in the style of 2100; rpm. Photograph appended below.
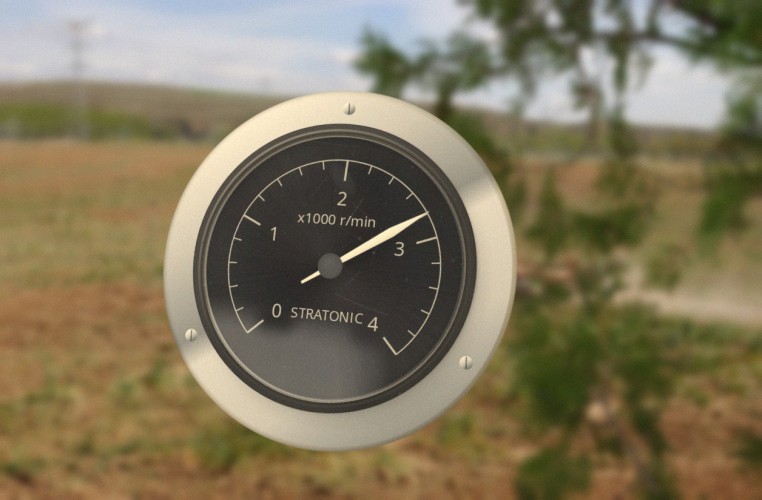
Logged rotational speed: 2800; rpm
